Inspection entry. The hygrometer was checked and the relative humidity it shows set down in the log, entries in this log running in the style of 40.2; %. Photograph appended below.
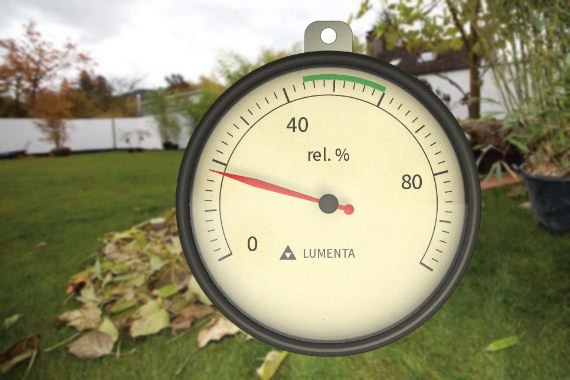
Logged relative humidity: 18; %
